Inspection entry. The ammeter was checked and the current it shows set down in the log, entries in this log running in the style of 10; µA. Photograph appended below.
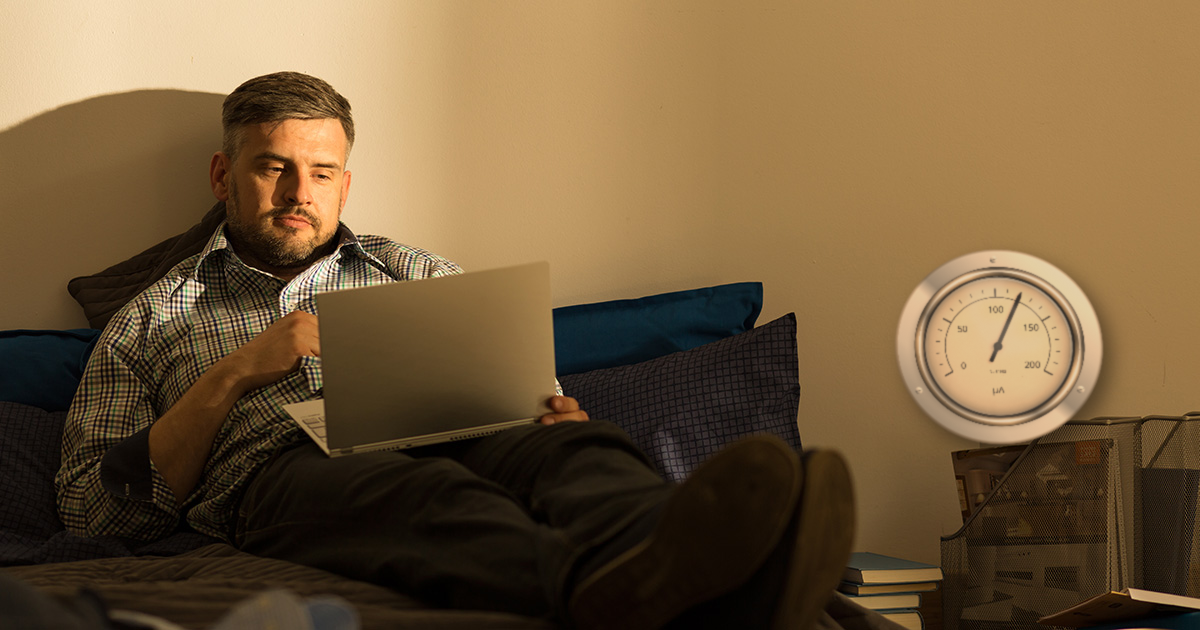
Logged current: 120; µA
